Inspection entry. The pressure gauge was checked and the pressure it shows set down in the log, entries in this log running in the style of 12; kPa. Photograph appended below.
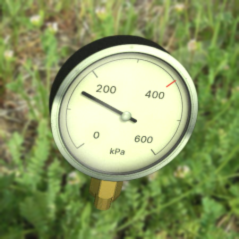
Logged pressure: 150; kPa
